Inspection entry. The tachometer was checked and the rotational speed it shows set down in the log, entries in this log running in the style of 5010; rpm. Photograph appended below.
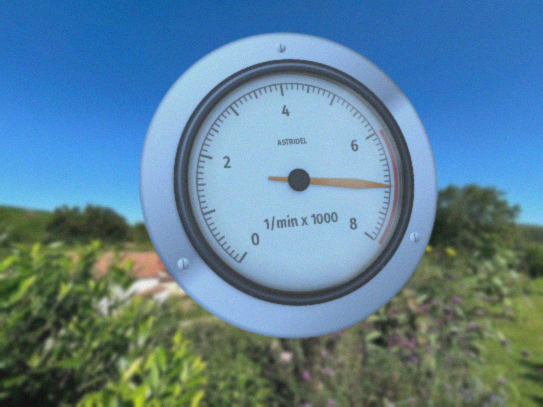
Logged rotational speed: 7000; rpm
